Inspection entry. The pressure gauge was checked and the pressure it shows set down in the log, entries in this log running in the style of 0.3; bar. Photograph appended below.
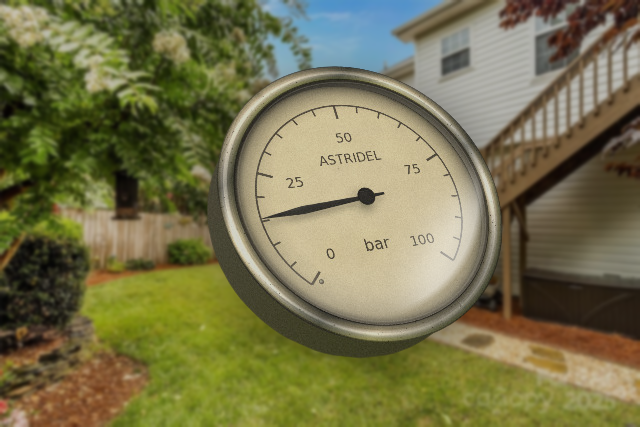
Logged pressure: 15; bar
